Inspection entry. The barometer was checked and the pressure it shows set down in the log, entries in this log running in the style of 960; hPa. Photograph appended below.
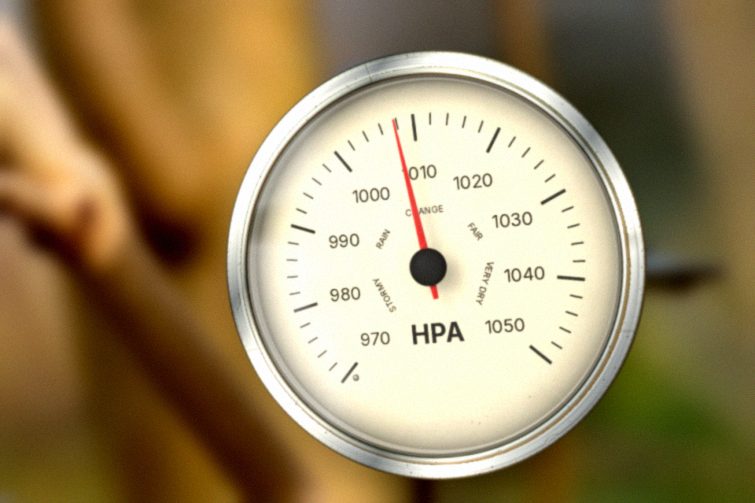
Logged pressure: 1008; hPa
